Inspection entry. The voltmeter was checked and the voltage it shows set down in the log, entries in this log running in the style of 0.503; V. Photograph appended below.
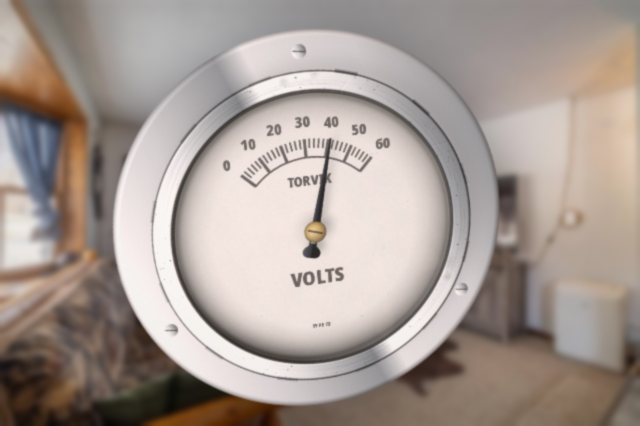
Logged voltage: 40; V
